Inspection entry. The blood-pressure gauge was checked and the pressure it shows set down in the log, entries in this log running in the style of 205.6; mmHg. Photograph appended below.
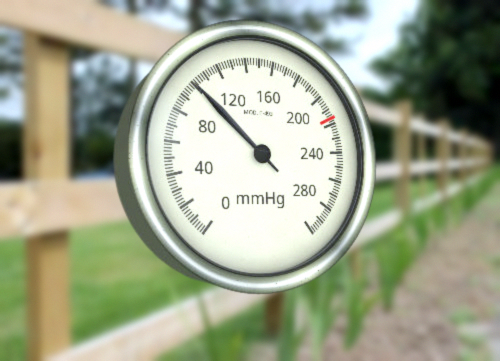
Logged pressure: 100; mmHg
